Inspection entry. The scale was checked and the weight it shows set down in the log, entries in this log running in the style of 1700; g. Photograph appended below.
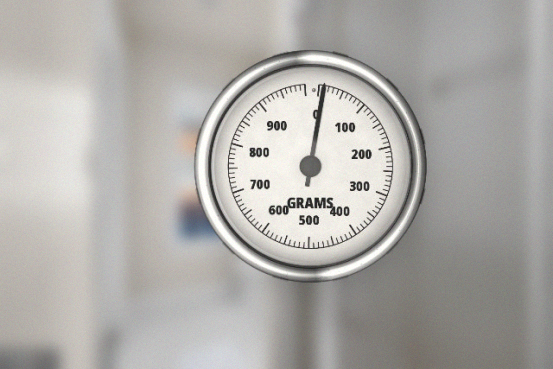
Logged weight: 10; g
